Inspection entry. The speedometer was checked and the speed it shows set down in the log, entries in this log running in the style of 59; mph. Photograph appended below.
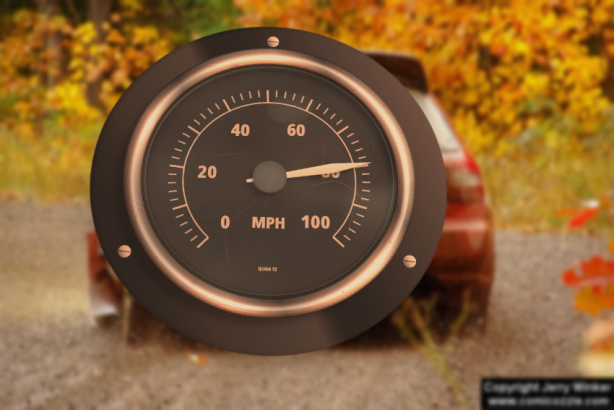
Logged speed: 80; mph
